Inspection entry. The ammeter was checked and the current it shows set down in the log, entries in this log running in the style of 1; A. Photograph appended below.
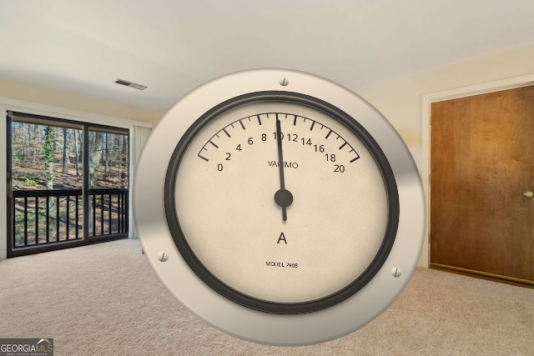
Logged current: 10; A
